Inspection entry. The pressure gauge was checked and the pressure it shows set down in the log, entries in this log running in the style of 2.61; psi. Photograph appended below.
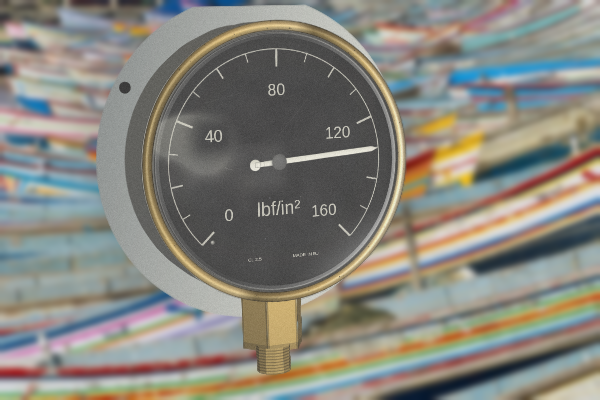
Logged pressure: 130; psi
